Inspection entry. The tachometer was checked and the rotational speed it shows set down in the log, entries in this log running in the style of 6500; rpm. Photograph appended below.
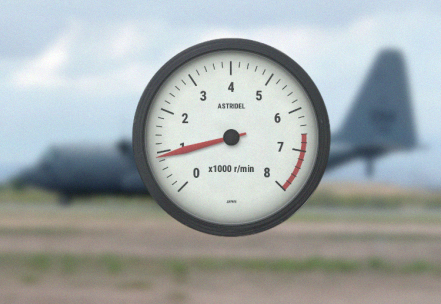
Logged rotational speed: 900; rpm
